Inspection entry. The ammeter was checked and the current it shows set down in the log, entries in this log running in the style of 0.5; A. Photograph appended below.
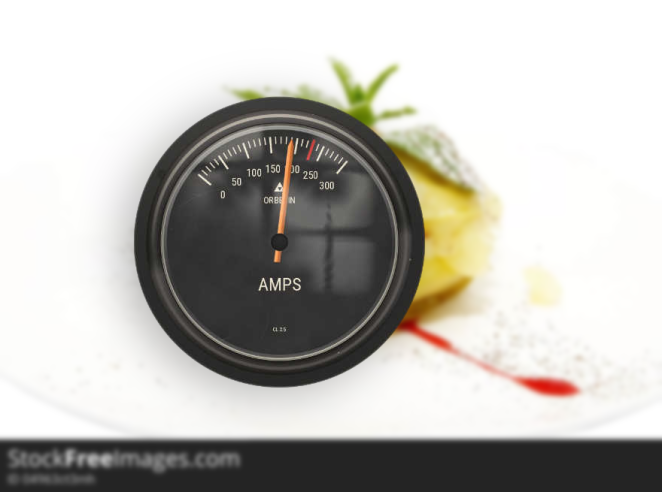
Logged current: 190; A
